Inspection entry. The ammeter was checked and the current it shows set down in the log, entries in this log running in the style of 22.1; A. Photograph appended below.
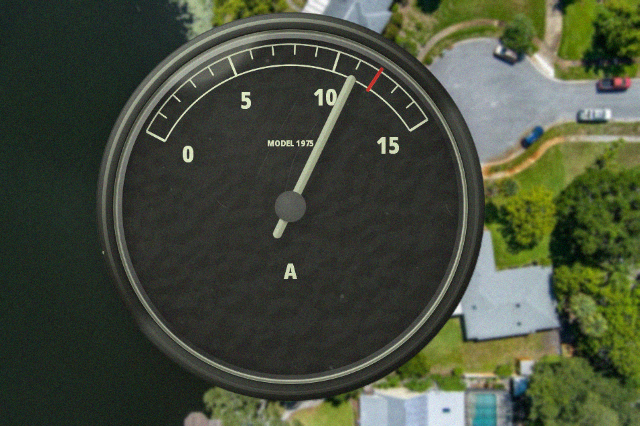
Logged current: 11; A
